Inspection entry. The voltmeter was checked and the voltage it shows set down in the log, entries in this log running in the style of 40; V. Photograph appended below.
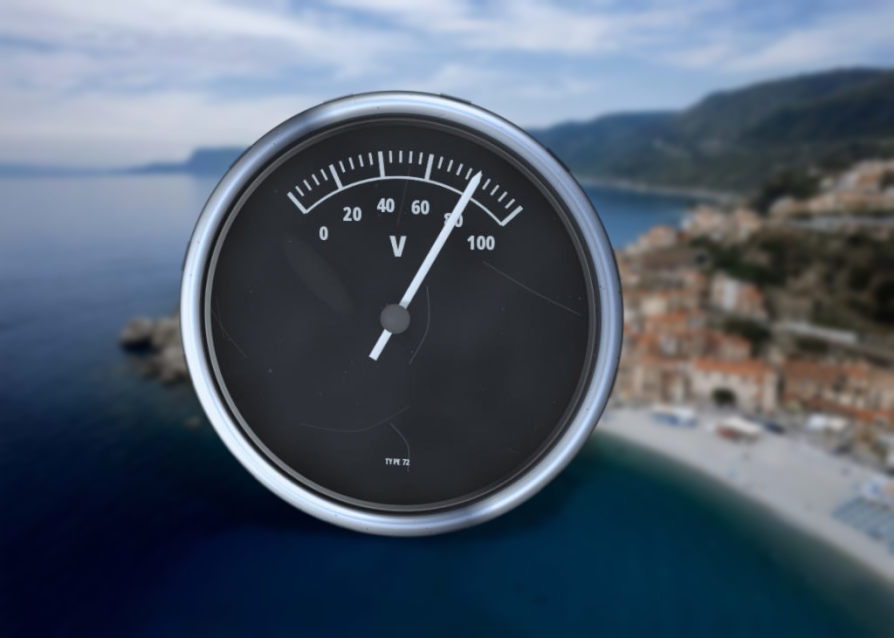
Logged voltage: 80; V
